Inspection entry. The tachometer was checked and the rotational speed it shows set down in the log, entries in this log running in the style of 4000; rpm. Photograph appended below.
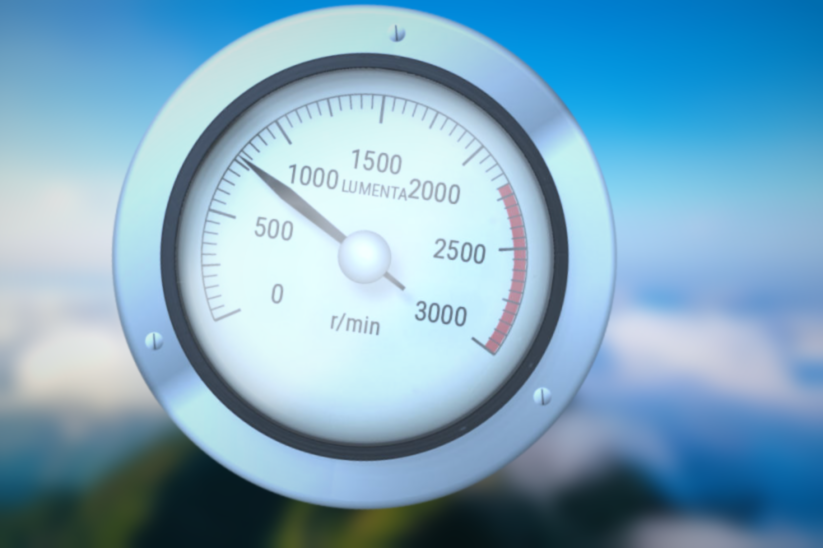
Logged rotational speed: 775; rpm
